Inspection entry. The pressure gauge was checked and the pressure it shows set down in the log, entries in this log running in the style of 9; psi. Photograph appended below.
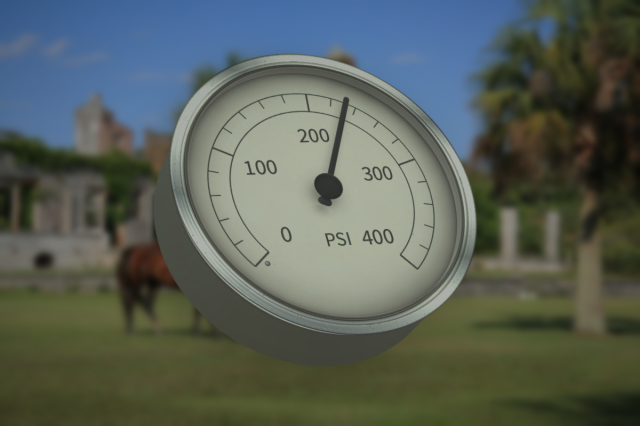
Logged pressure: 230; psi
